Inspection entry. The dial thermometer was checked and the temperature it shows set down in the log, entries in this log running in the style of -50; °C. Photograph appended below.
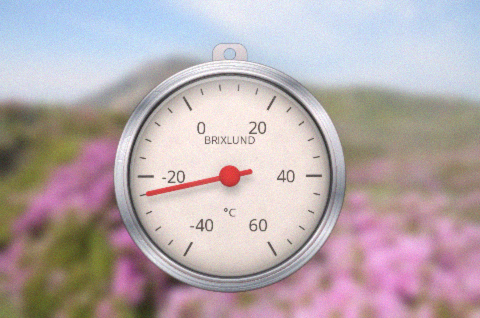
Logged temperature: -24; °C
